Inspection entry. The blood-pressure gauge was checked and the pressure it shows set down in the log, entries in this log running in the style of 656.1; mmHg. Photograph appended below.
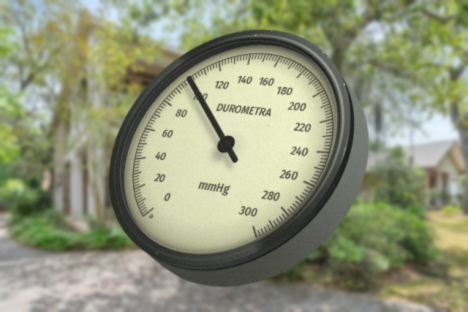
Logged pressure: 100; mmHg
